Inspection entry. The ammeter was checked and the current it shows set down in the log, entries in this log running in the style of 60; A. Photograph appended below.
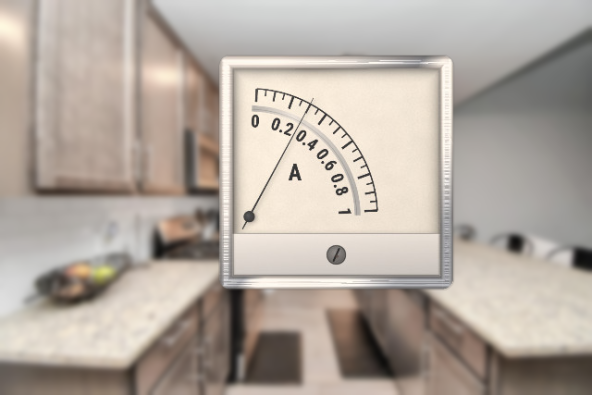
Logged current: 0.3; A
